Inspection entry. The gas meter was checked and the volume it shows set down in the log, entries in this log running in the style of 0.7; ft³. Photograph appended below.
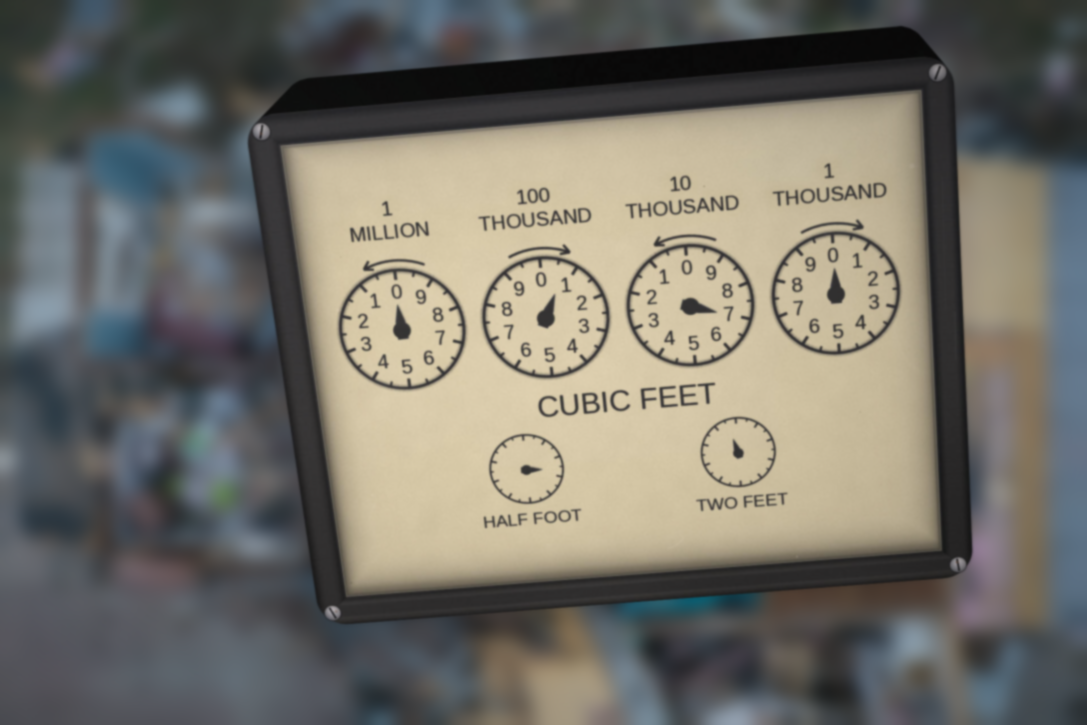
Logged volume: 7000; ft³
